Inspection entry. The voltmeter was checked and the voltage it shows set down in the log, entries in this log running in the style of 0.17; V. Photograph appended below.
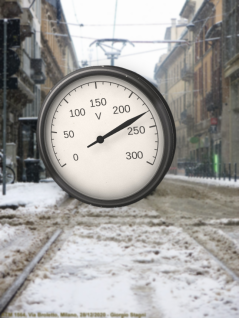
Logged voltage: 230; V
